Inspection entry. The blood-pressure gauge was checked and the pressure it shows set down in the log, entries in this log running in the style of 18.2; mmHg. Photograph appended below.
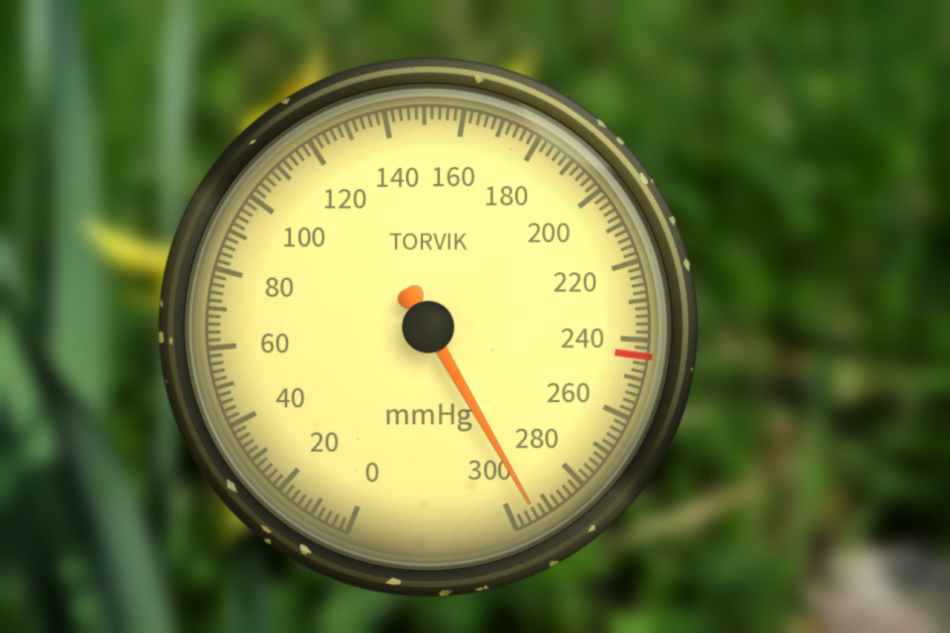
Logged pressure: 294; mmHg
